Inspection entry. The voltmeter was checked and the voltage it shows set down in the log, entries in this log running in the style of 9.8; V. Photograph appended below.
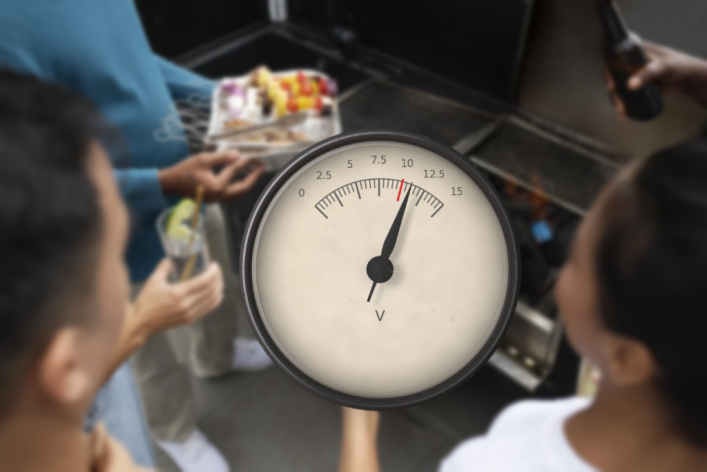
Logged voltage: 11; V
